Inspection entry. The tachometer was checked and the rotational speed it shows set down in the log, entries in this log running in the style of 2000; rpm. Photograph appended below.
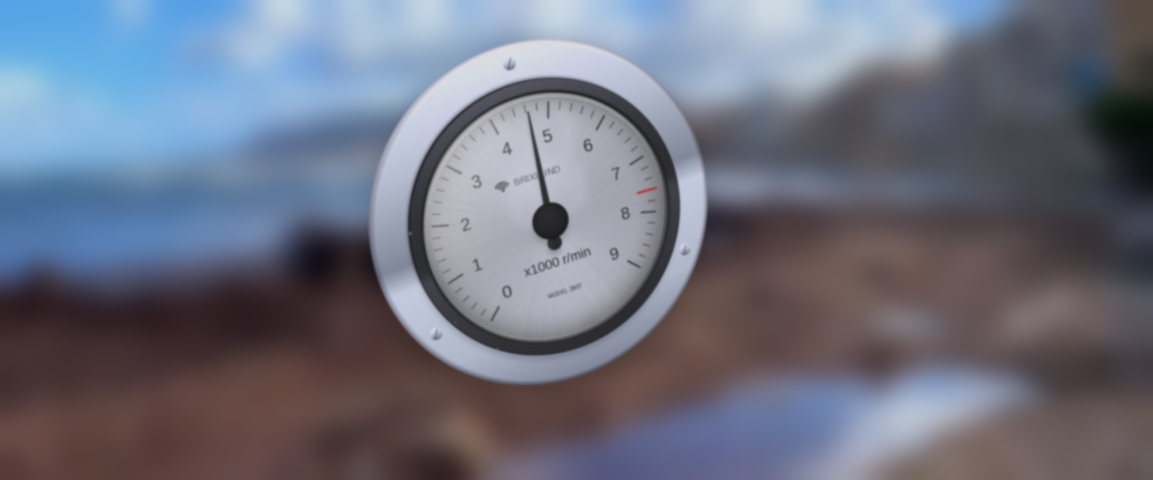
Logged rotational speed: 4600; rpm
